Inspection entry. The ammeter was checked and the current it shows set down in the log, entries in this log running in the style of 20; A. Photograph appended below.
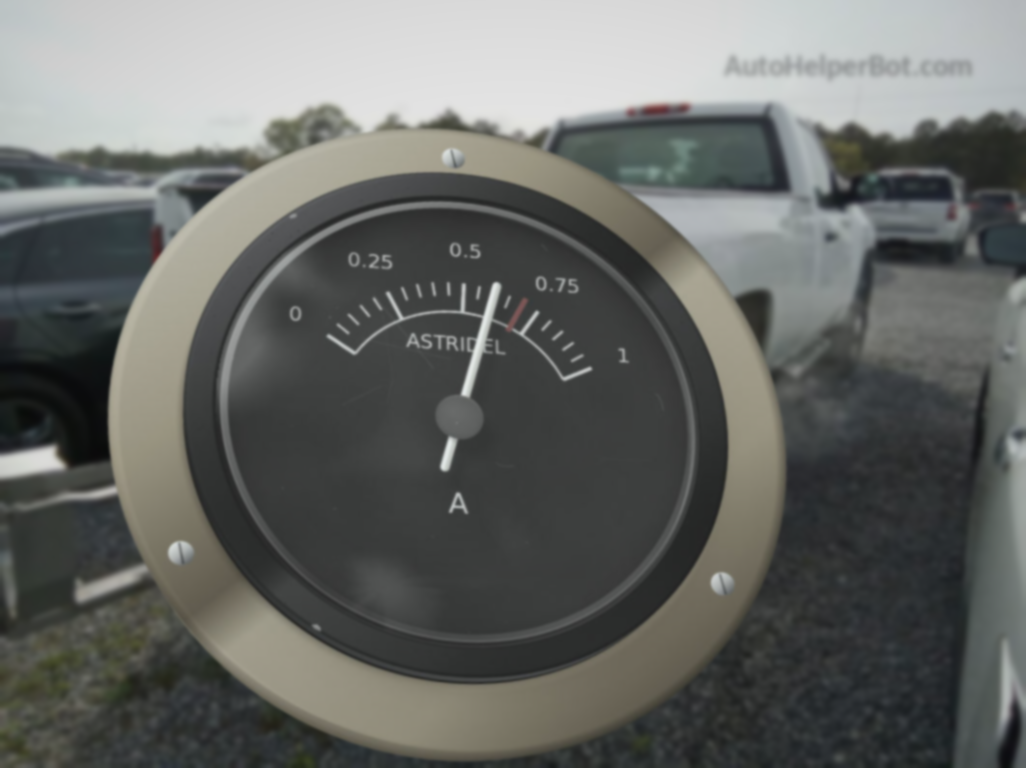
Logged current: 0.6; A
